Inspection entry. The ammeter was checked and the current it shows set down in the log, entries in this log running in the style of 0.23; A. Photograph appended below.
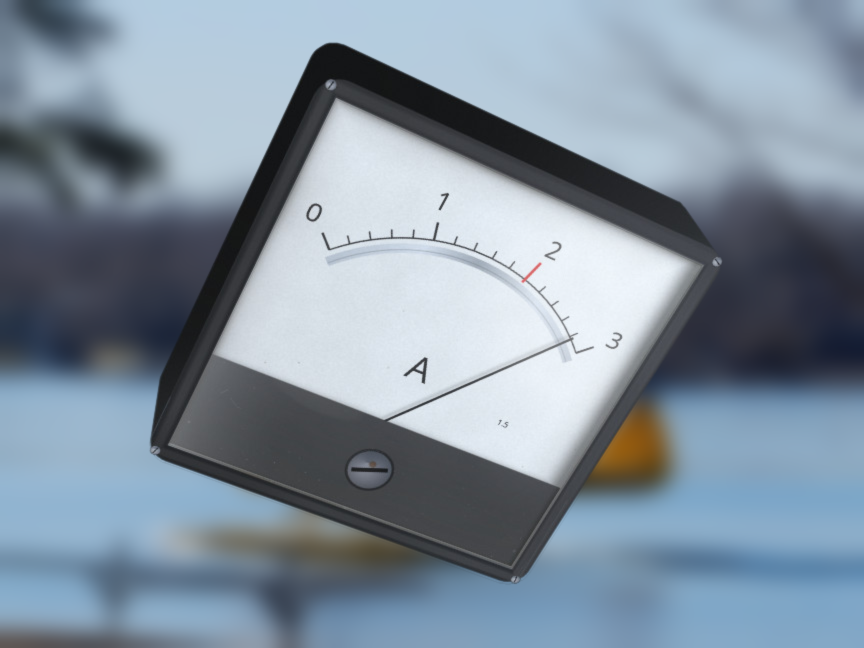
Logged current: 2.8; A
